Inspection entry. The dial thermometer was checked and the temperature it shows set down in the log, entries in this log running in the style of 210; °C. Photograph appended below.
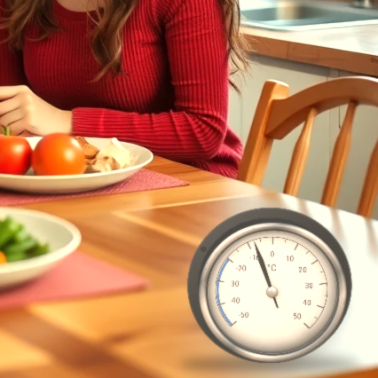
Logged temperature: -7.5; °C
